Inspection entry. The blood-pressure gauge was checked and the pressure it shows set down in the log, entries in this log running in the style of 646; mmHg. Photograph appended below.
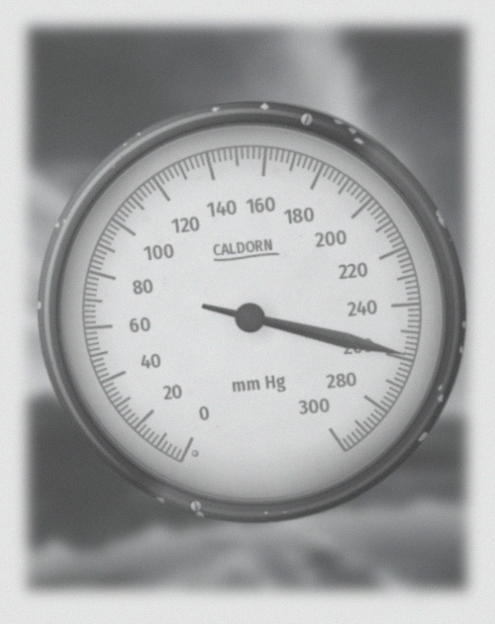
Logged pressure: 258; mmHg
